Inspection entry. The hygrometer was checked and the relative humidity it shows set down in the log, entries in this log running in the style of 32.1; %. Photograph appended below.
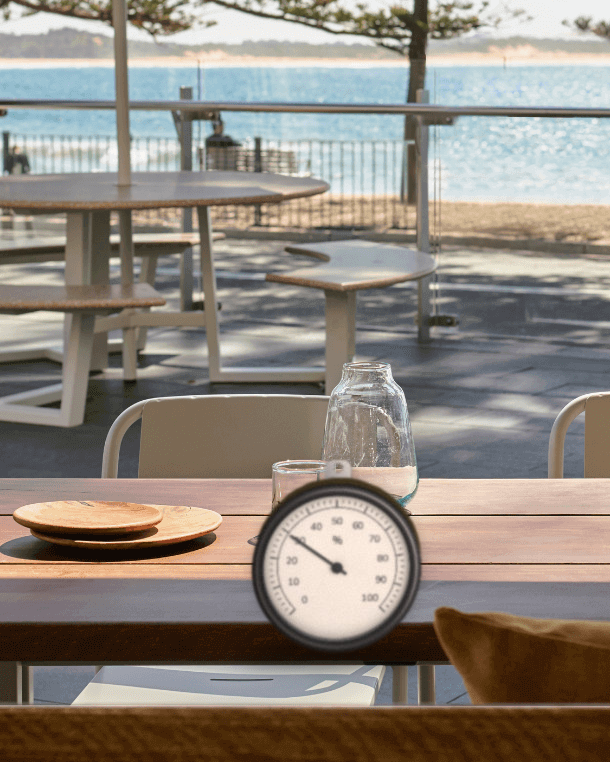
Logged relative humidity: 30; %
